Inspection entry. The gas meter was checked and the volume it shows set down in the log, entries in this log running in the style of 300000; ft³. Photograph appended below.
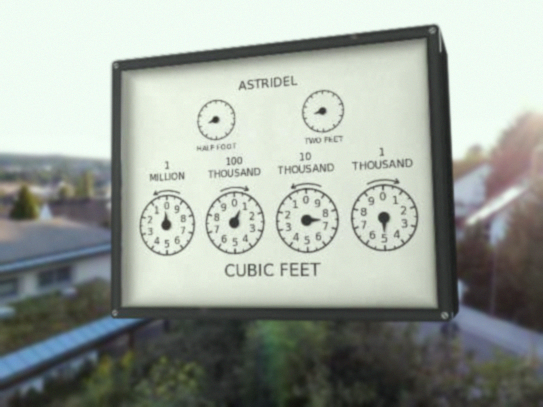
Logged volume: 7500; ft³
